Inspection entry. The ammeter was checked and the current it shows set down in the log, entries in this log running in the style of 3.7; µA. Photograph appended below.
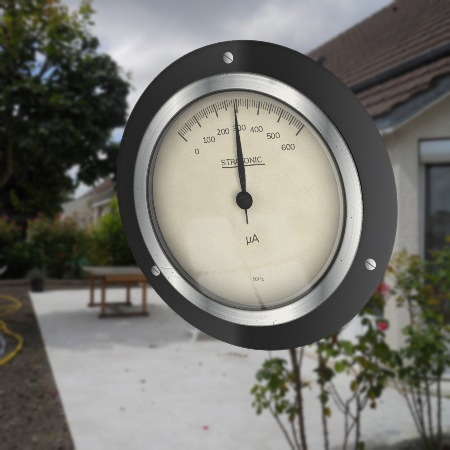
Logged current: 300; µA
